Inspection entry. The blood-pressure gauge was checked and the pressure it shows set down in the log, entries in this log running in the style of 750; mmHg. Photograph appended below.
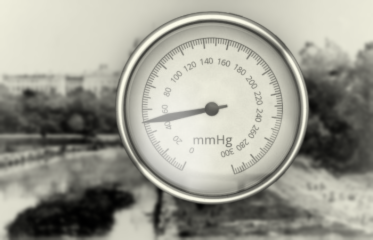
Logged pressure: 50; mmHg
